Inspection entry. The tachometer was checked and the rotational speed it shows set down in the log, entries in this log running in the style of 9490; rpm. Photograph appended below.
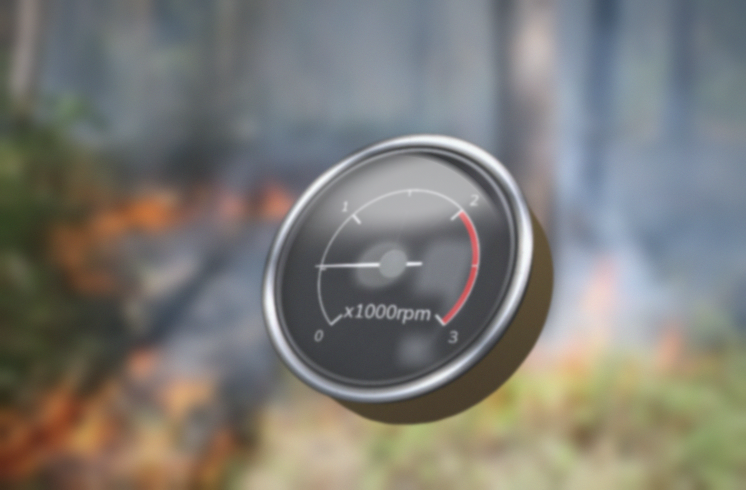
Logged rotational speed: 500; rpm
